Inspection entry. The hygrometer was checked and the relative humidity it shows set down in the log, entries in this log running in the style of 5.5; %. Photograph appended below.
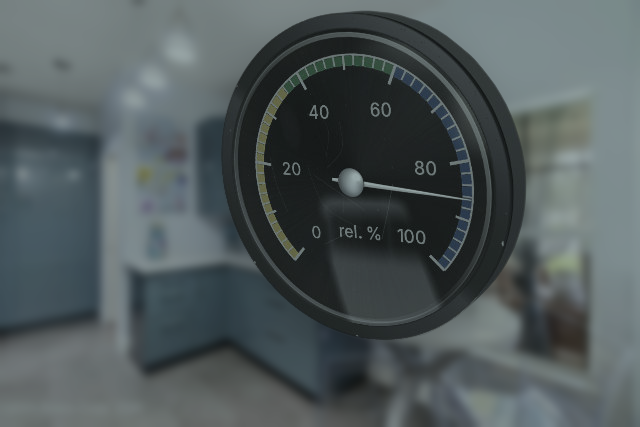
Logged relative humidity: 86; %
